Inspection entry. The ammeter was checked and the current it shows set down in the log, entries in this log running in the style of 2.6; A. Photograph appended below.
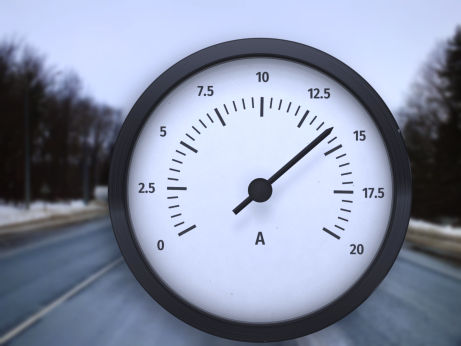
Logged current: 14; A
